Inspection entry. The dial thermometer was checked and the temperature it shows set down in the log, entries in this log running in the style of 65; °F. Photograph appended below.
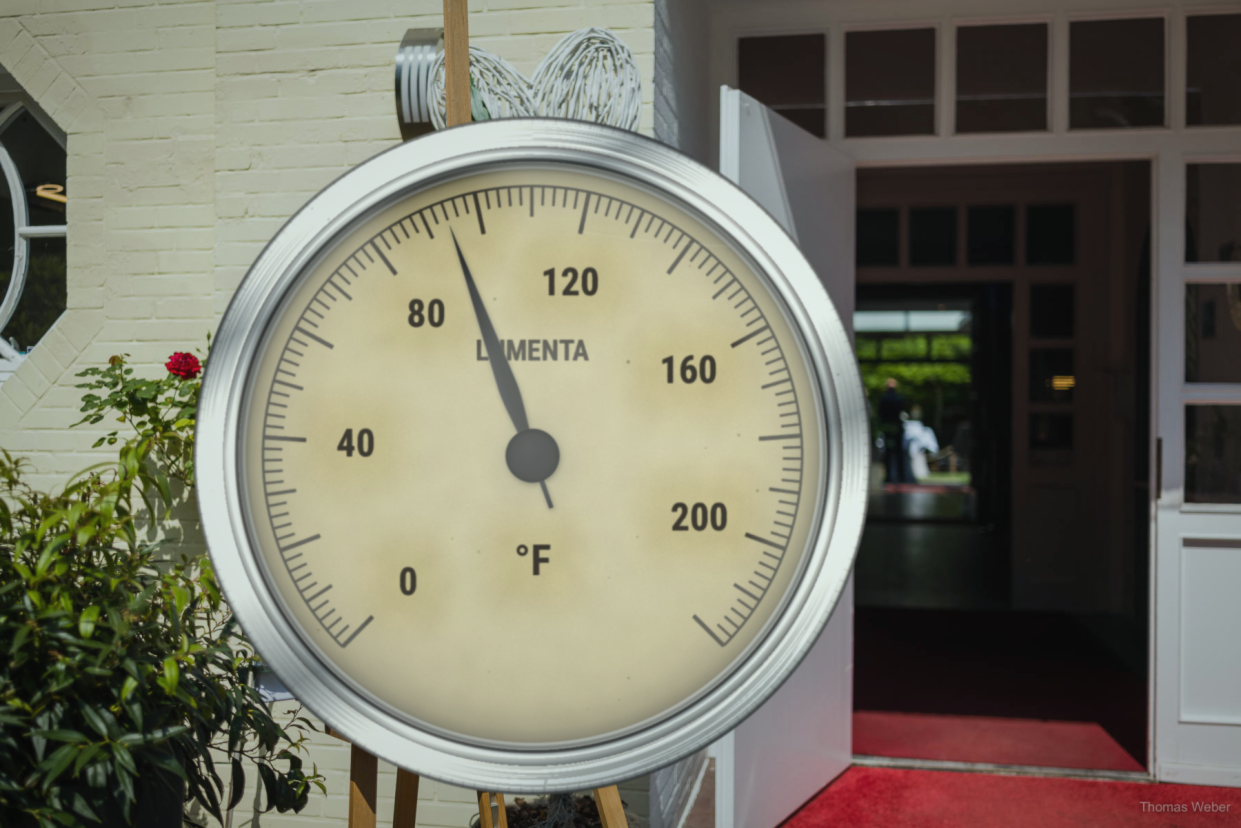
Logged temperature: 94; °F
